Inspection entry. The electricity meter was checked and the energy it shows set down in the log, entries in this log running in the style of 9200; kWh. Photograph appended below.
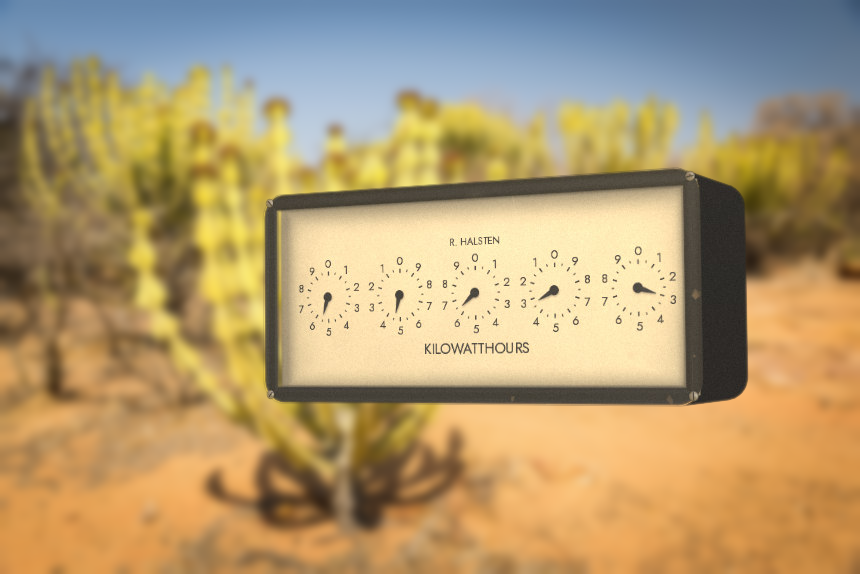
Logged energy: 54633; kWh
